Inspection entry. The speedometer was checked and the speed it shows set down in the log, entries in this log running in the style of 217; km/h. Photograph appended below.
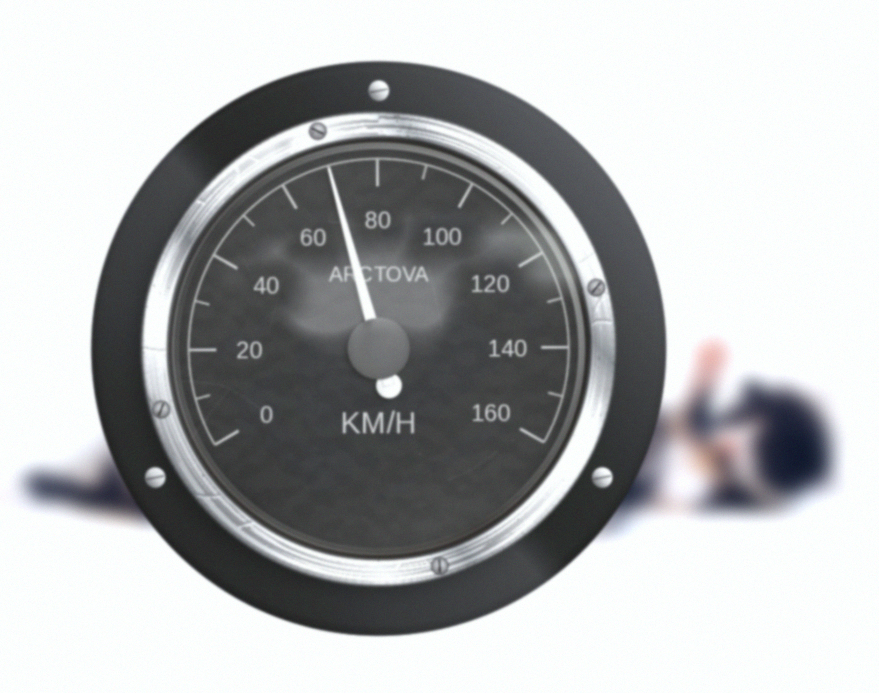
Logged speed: 70; km/h
